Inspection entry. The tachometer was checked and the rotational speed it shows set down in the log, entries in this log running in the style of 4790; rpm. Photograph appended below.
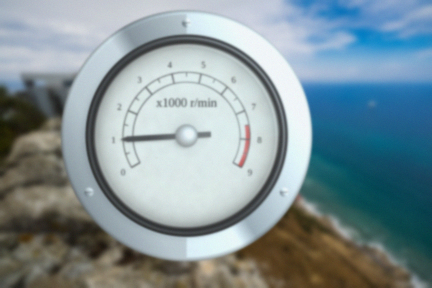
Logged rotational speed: 1000; rpm
